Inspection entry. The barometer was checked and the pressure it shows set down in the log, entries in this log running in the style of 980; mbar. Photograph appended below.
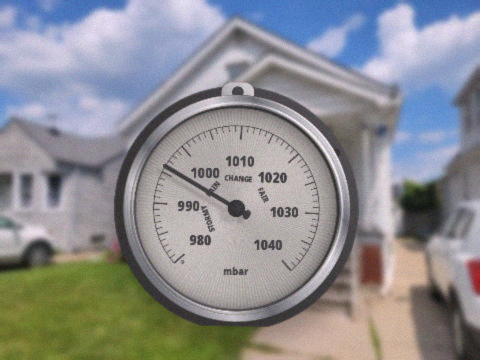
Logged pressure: 996; mbar
